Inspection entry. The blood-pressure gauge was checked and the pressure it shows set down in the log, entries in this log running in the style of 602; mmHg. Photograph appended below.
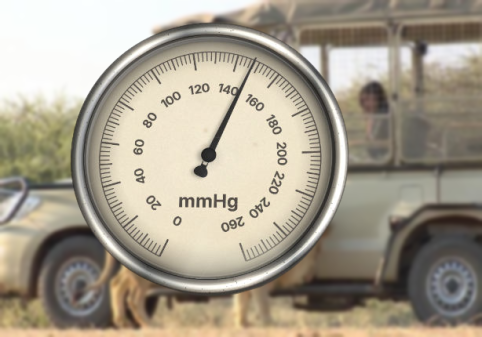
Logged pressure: 148; mmHg
